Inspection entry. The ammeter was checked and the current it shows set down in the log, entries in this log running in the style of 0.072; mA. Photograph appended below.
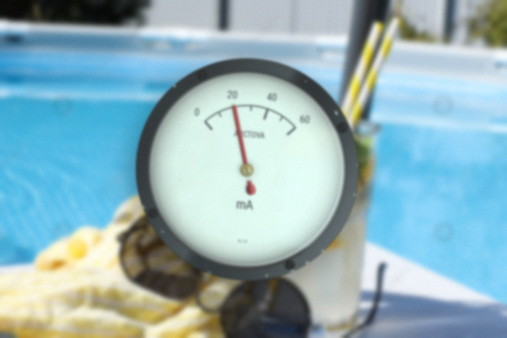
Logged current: 20; mA
